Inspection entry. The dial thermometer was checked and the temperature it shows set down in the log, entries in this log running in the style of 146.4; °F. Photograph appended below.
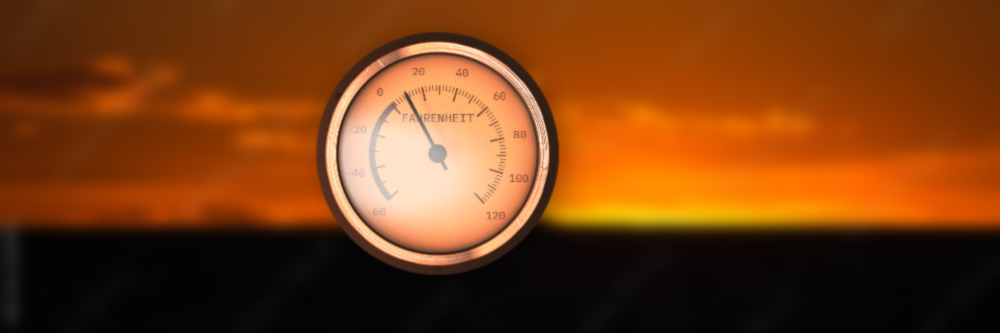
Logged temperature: 10; °F
